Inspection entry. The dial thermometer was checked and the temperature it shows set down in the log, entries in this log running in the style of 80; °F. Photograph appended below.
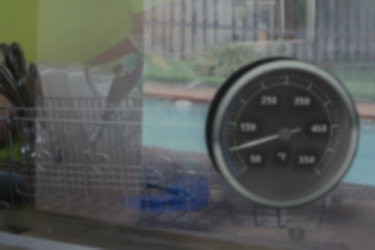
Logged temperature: 100; °F
